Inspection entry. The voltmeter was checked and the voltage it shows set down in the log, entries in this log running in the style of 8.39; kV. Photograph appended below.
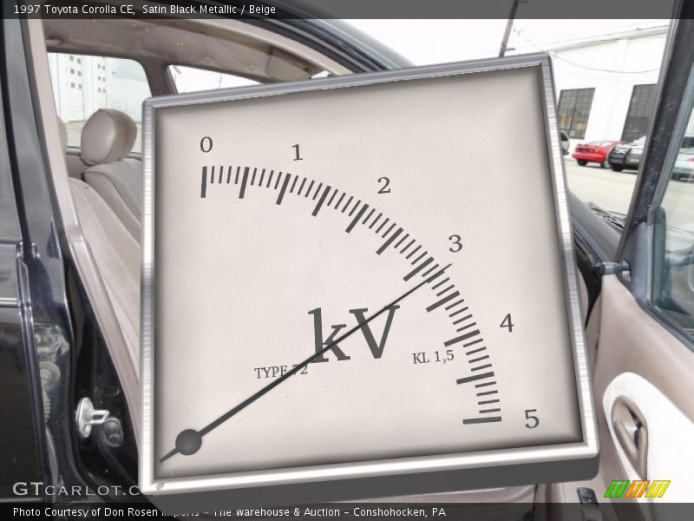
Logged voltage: 3.2; kV
